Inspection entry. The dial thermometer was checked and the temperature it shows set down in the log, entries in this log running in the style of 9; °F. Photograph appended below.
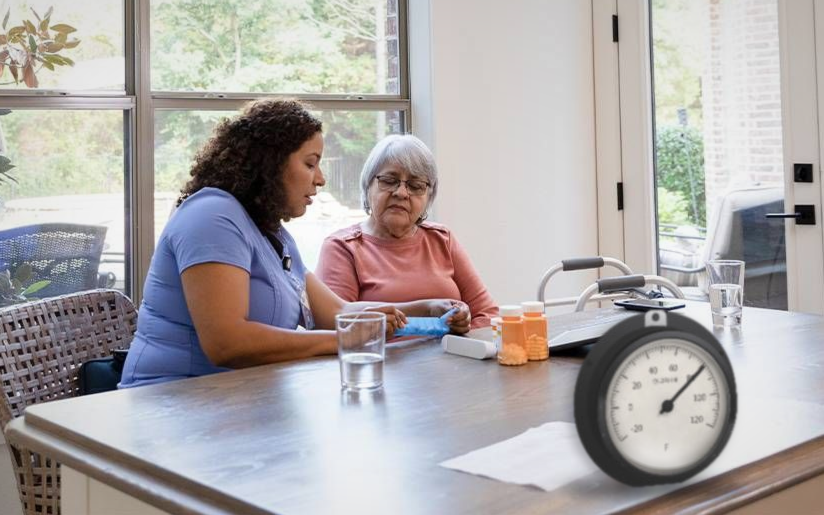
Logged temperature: 80; °F
